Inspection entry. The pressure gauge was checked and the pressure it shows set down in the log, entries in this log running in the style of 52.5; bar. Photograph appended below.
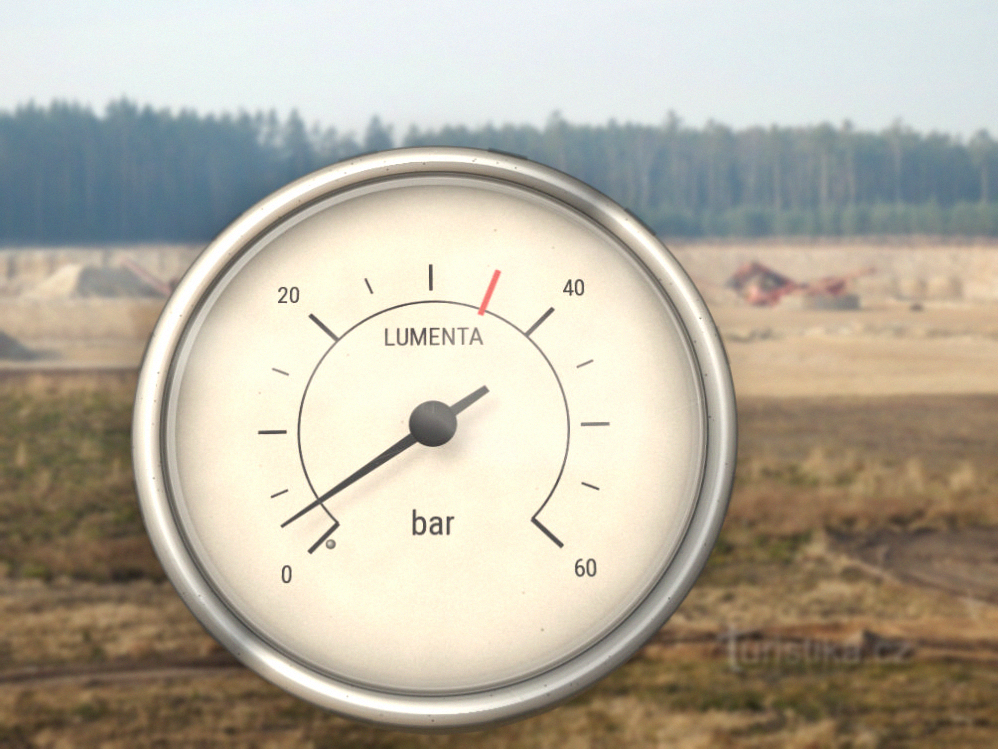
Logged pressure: 2.5; bar
